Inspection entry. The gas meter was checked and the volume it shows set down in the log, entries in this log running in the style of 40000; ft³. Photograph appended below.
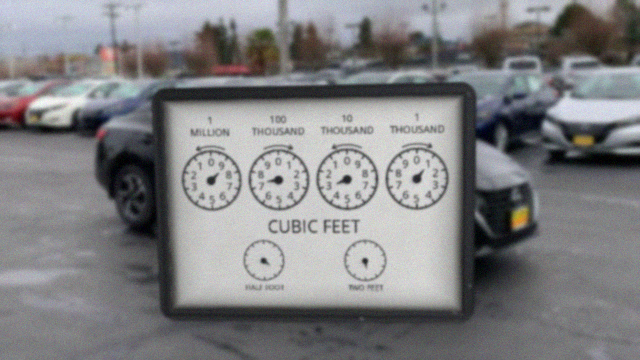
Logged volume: 873100; ft³
